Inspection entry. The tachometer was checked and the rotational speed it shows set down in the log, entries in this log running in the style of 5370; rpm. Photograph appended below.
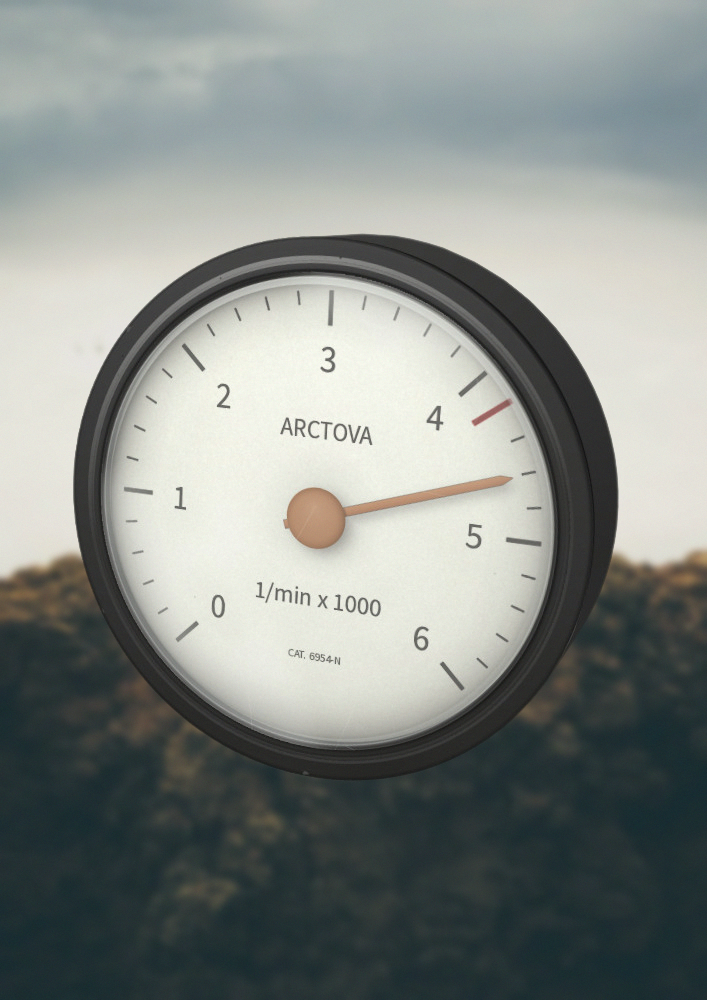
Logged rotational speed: 4600; rpm
